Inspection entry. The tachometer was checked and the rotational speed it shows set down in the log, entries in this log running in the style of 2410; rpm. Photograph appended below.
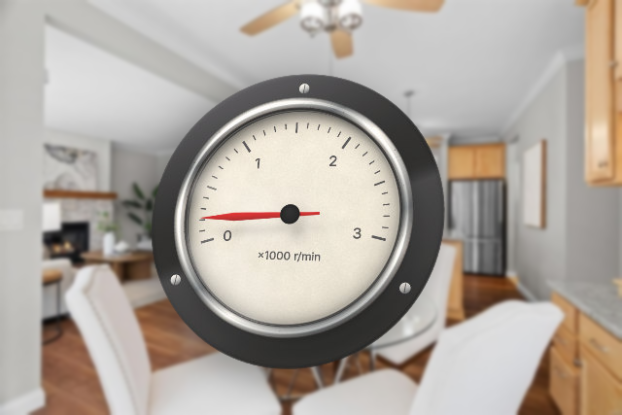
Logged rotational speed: 200; rpm
